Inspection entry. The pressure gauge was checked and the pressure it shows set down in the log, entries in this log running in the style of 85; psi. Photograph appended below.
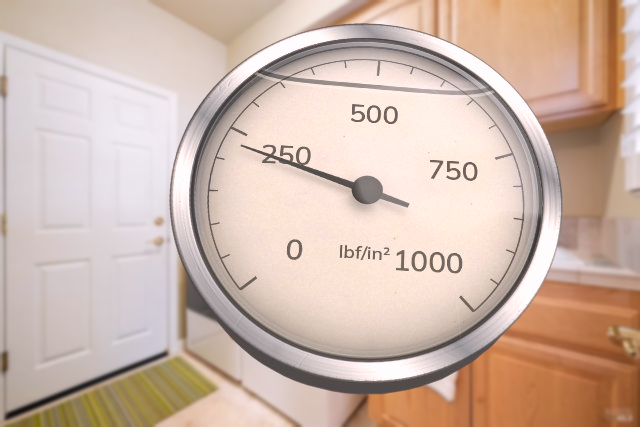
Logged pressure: 225; psi
